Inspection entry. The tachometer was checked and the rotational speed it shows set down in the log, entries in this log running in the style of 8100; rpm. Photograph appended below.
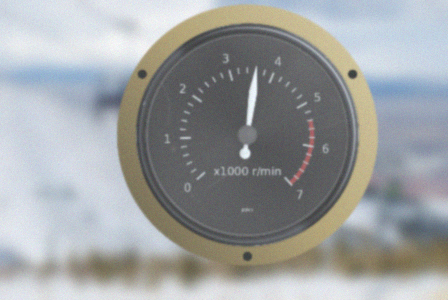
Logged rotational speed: 3600; rpm
